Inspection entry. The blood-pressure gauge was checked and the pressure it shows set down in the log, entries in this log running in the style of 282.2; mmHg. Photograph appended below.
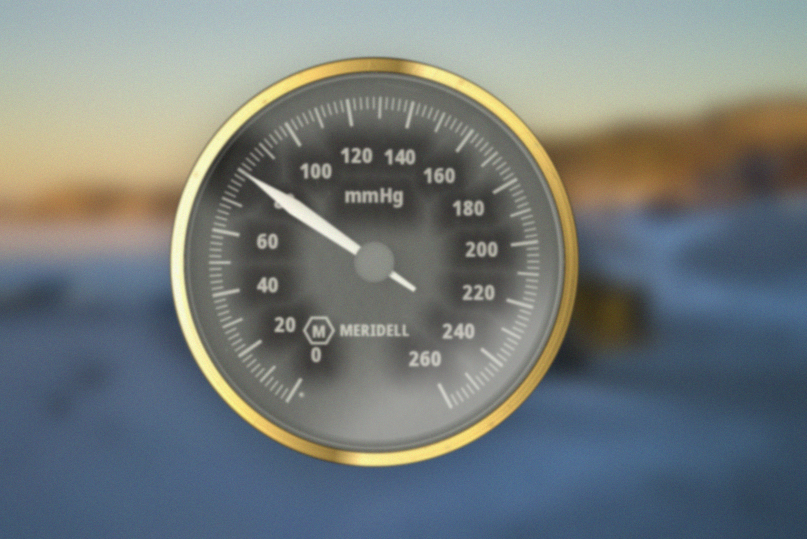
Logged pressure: 80; mmHg
